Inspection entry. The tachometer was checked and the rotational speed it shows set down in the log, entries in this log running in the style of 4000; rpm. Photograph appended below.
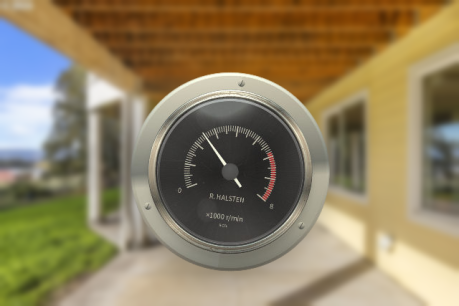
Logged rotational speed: 2500; rpm
